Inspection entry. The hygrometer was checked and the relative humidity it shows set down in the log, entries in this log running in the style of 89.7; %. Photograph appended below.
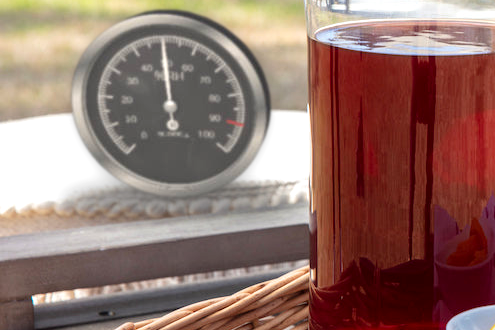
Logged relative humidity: 50; %
